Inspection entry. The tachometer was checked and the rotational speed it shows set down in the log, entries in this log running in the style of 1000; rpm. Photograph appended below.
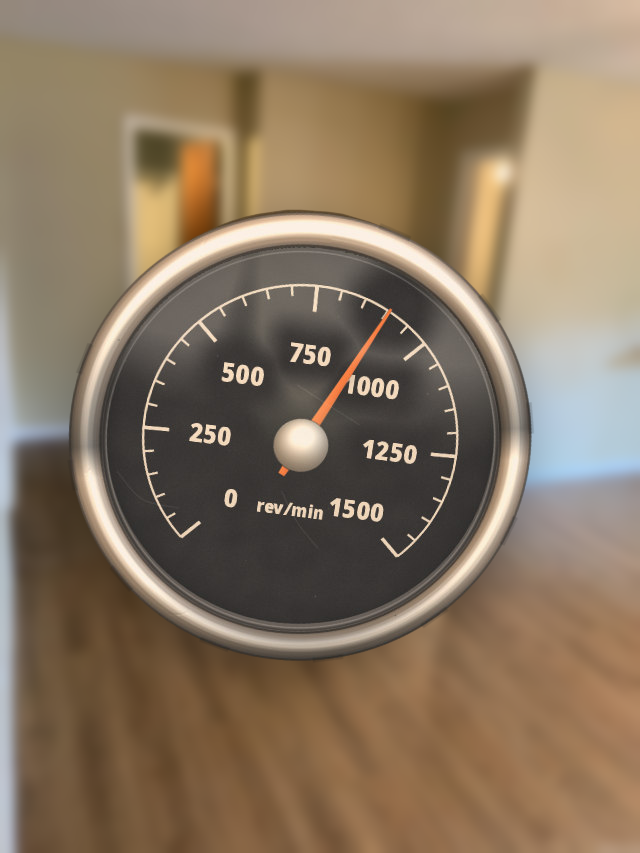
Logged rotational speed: 900; rpm
